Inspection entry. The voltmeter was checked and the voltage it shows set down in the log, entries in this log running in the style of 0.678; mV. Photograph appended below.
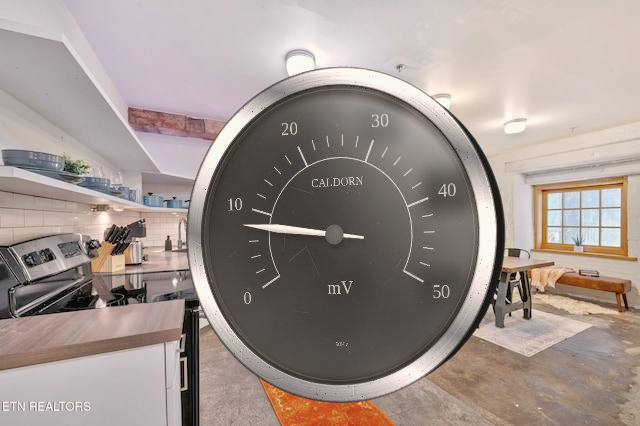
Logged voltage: 8; mV
